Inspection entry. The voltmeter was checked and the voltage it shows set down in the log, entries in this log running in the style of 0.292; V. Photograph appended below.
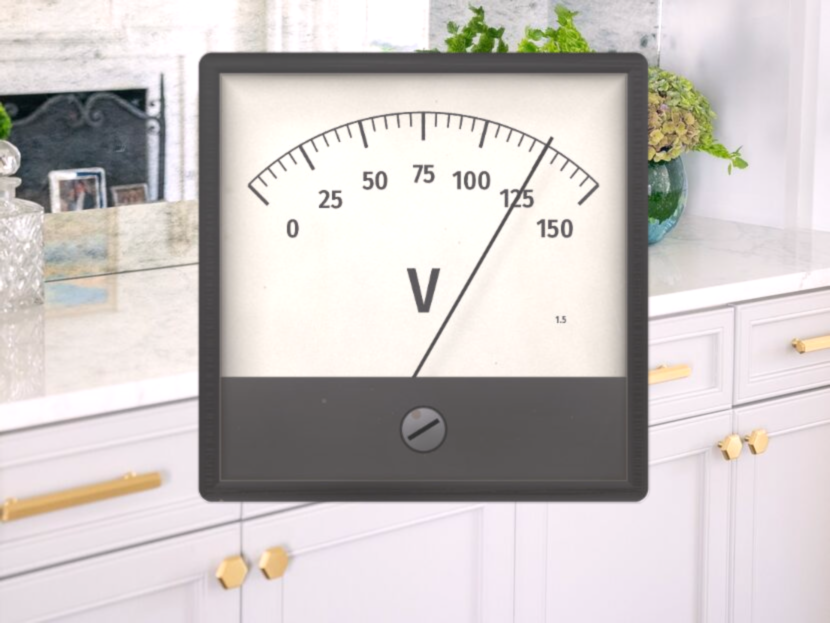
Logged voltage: 125; V
